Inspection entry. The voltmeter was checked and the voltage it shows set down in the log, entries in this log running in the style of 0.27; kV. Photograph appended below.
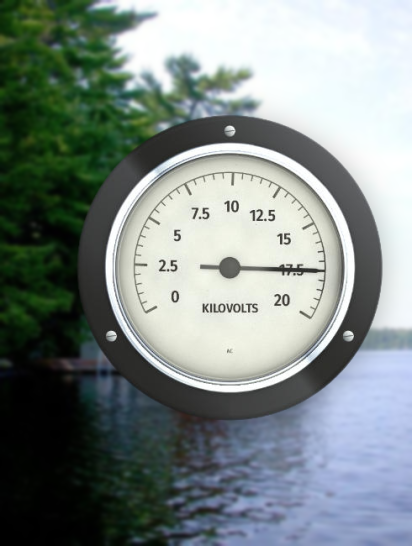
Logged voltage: 17.5; kV
